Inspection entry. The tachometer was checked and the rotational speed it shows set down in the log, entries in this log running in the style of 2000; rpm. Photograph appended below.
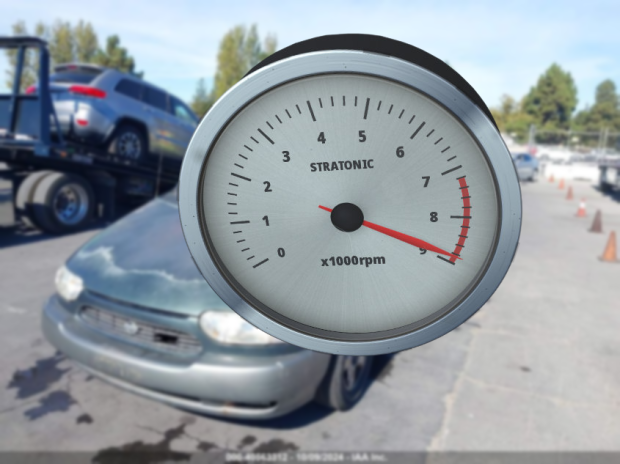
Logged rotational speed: 8800; rpm
